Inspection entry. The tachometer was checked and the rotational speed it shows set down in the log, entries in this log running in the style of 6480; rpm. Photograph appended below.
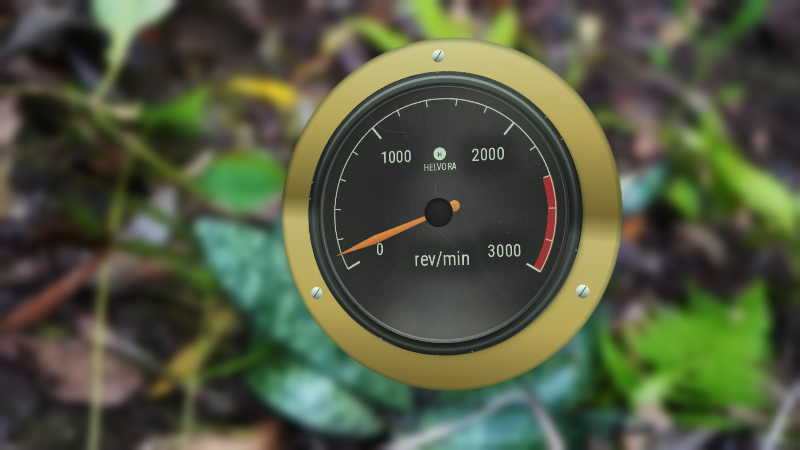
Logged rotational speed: 100; rpm
